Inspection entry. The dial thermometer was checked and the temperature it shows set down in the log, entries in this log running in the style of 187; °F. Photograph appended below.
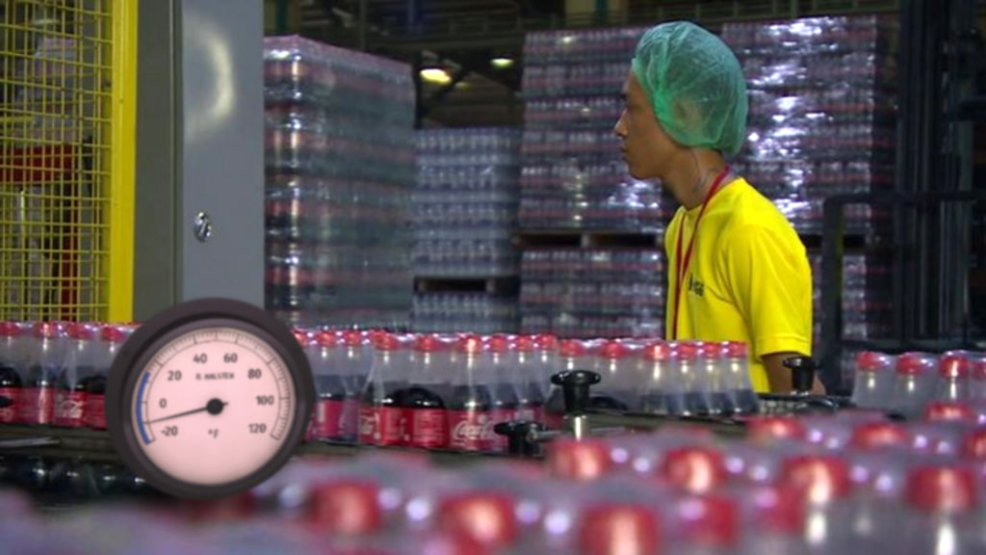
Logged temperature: -10; °F
